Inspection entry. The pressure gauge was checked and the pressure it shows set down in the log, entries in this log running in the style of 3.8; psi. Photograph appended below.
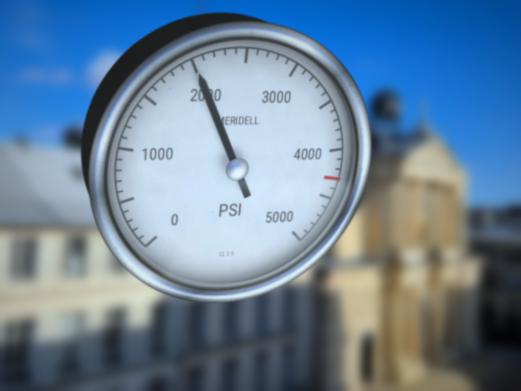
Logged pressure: 2000; psi
